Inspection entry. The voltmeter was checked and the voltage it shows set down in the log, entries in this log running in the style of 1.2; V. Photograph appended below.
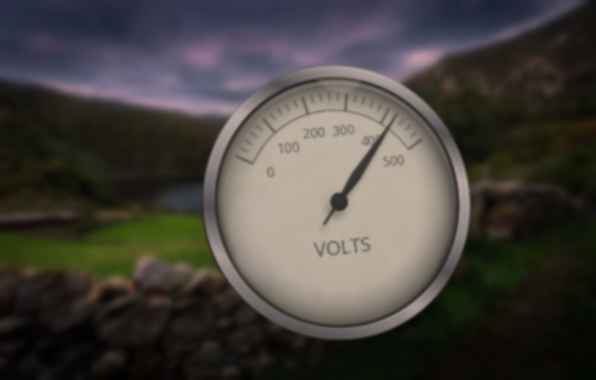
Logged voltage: 420; V
